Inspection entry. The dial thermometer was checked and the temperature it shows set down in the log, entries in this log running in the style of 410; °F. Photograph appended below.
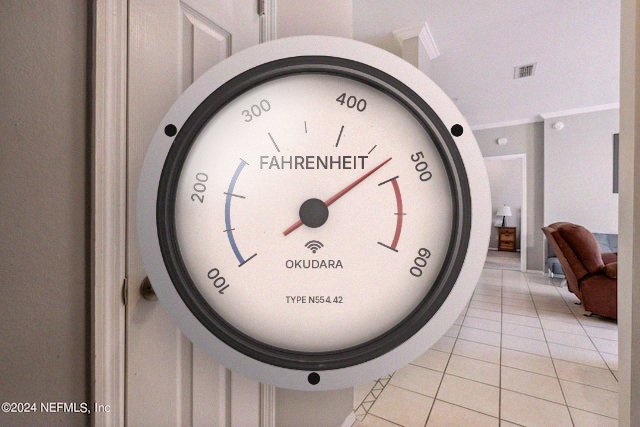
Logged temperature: 475; °F
